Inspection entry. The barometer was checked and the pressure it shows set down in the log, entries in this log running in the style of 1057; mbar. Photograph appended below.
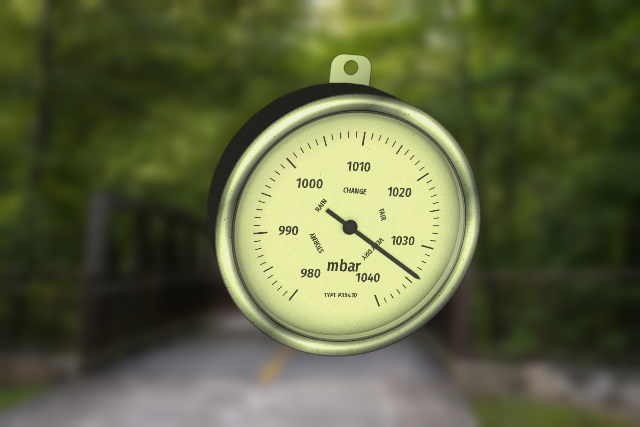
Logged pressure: 1034; mbar
